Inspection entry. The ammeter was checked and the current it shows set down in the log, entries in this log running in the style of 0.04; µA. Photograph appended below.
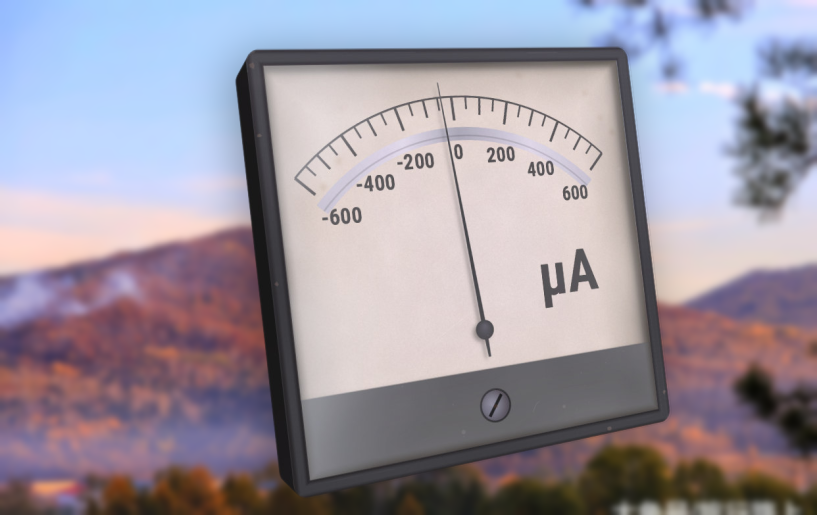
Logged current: -50; µA
